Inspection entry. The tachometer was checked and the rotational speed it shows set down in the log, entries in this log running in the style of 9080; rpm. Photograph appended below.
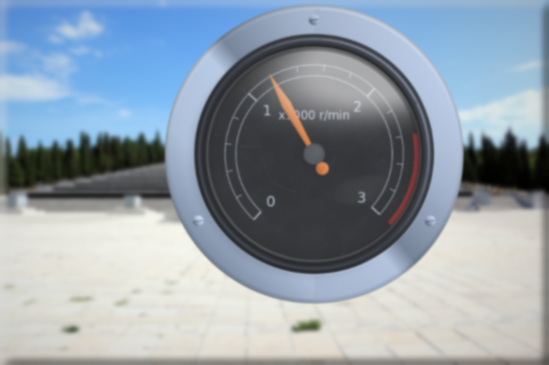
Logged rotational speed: 1200; rpm
